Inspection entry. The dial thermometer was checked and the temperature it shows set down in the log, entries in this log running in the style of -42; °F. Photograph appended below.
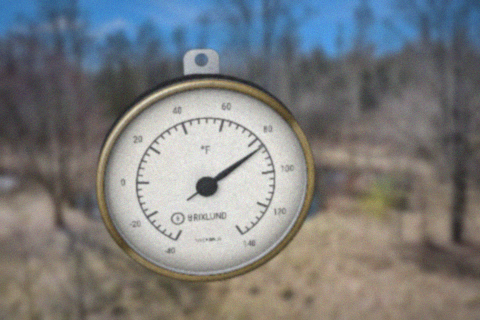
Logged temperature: 84; °F
